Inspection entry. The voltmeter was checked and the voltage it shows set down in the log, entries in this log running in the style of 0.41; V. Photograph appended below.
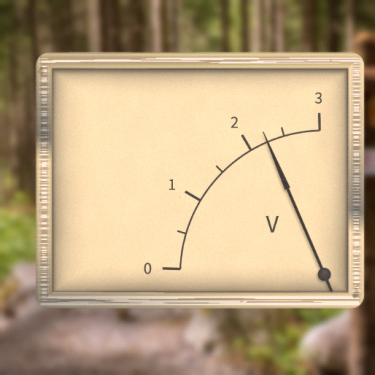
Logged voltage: 2.25; V
